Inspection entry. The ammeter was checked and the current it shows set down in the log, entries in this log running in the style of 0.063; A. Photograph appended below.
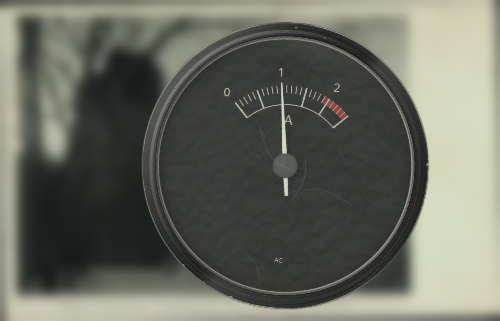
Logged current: 1; A
